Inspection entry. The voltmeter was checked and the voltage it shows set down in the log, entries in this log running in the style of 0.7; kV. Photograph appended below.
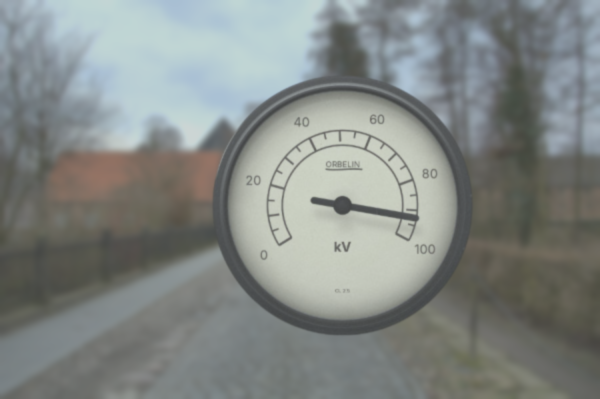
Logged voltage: 92.5; kV
